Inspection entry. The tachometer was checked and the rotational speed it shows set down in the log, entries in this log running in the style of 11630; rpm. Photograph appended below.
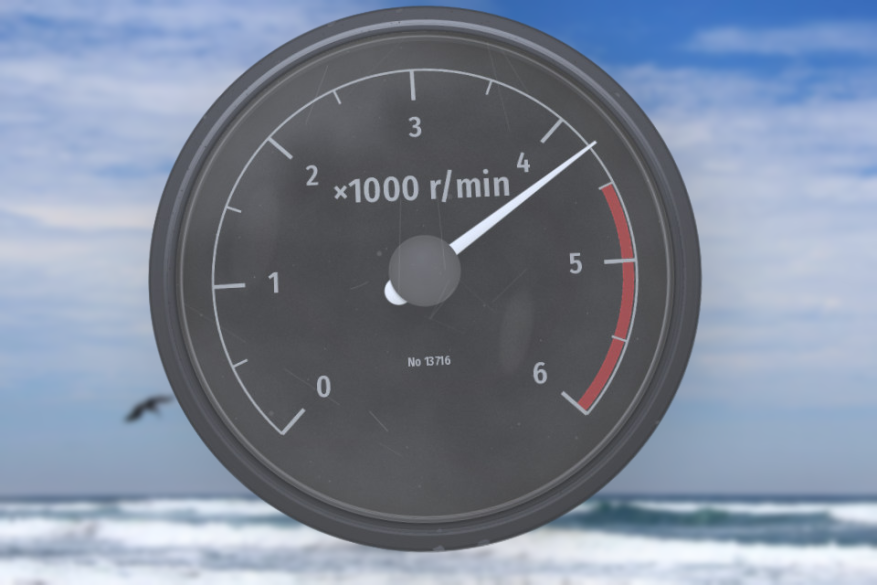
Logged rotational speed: 4250; rpm
